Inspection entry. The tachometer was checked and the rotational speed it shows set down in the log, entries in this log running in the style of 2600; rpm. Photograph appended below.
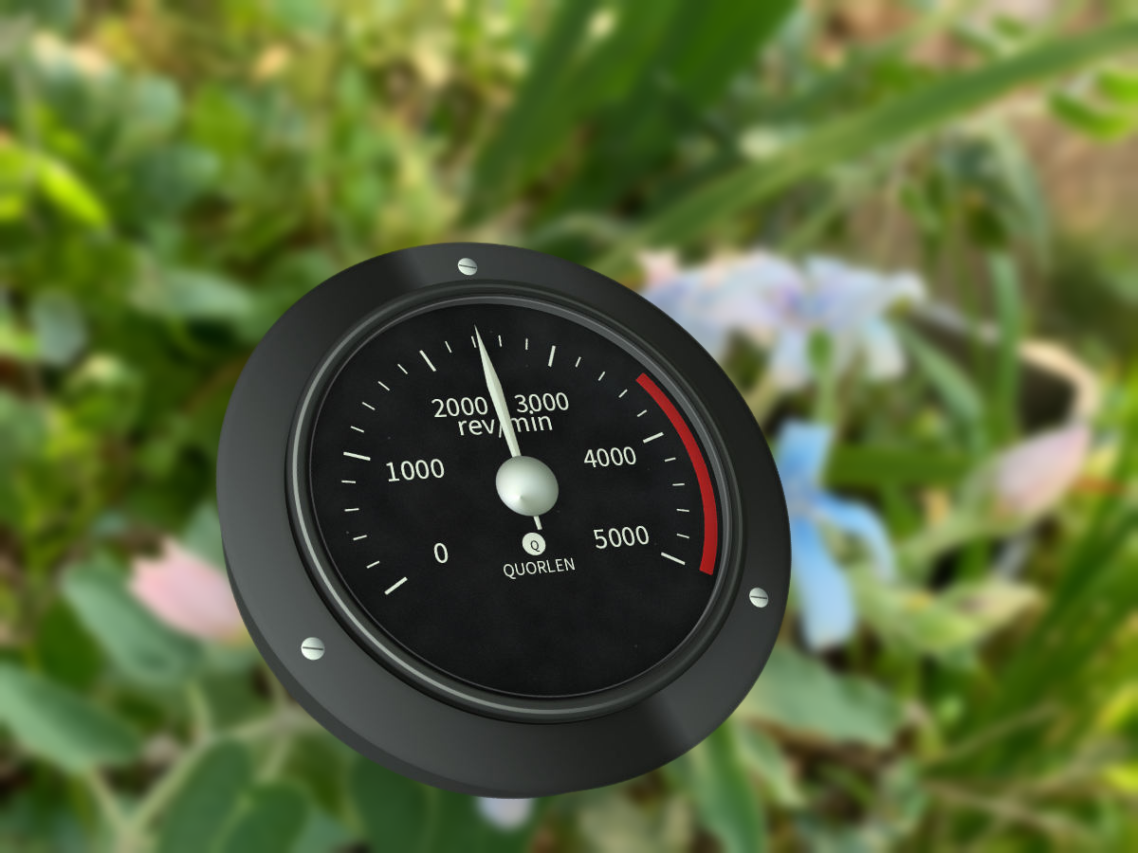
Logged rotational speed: 2400; rpm
